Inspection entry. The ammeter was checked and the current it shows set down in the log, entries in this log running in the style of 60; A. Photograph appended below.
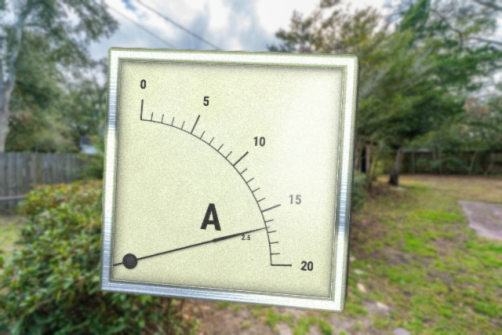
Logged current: 16.5; A
